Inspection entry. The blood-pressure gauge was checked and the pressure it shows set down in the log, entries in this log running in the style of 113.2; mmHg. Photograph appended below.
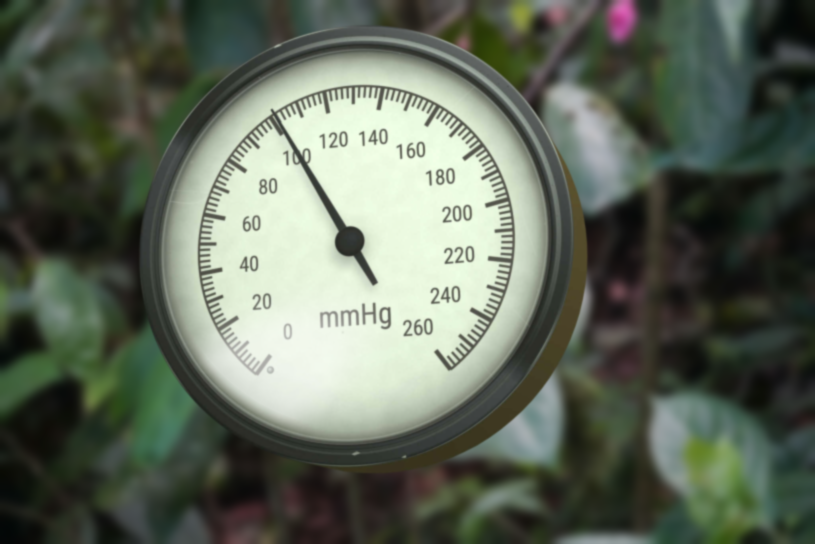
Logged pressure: 102; mmHg
